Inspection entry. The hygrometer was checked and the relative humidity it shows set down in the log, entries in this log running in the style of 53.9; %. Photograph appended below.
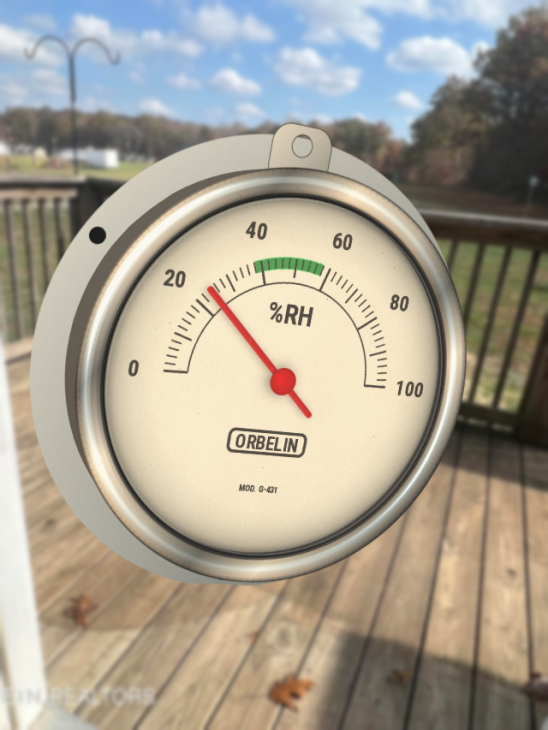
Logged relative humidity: 24; %
